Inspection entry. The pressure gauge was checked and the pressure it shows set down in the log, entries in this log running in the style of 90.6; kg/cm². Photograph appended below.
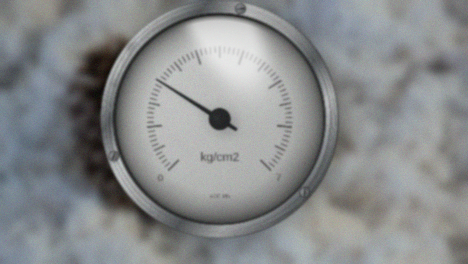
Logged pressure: 2; kg/cm²
